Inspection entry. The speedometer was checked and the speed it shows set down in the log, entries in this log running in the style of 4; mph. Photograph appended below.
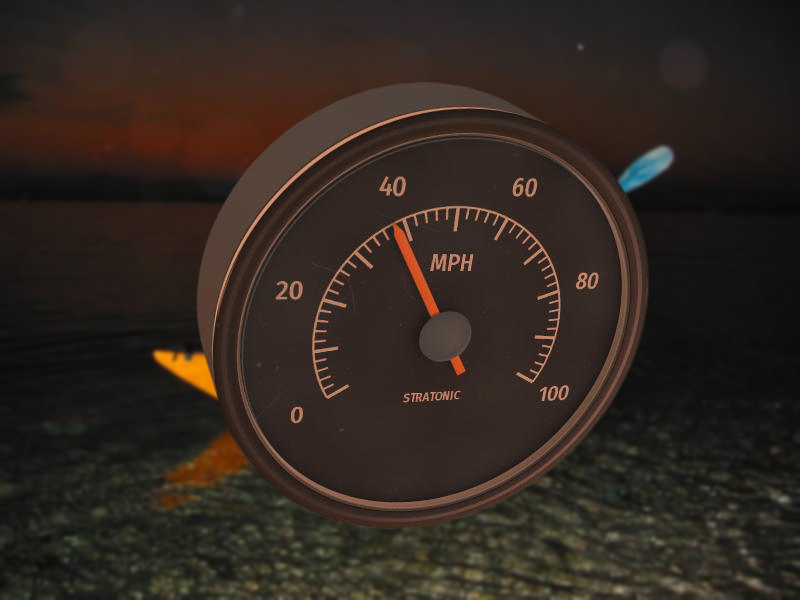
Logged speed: 38; mph
